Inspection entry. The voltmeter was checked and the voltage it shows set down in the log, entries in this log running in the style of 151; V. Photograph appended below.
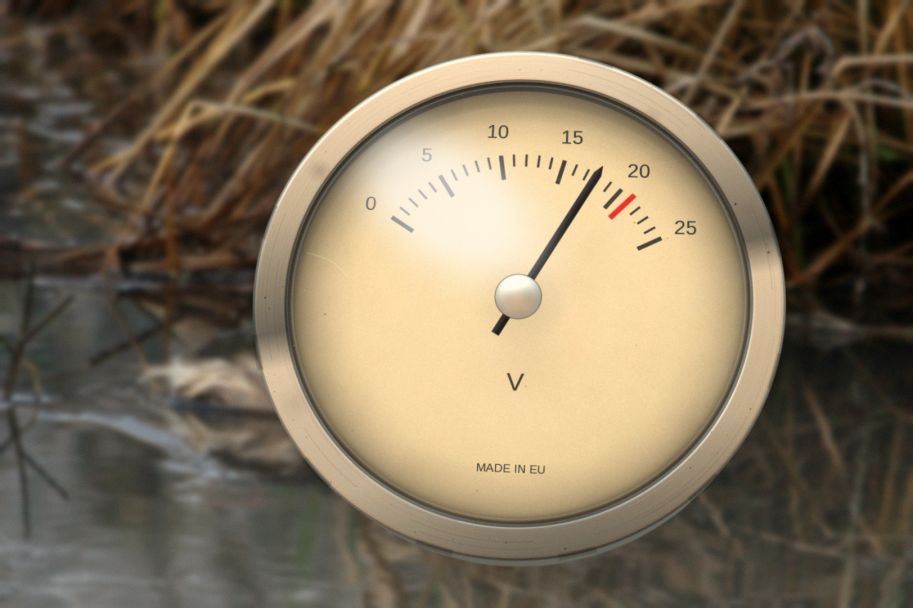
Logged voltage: 18; V
